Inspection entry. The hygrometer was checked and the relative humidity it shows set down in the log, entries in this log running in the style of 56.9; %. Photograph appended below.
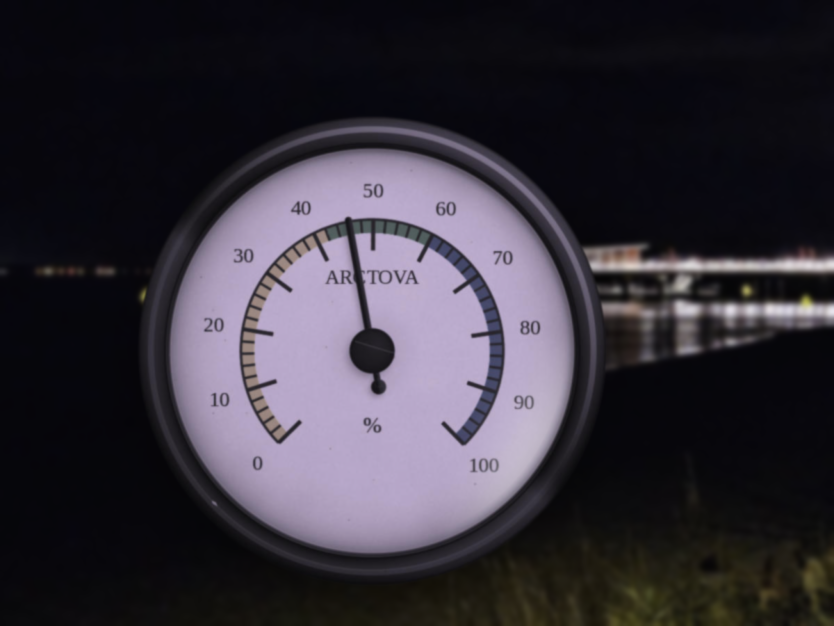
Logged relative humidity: 46; %
